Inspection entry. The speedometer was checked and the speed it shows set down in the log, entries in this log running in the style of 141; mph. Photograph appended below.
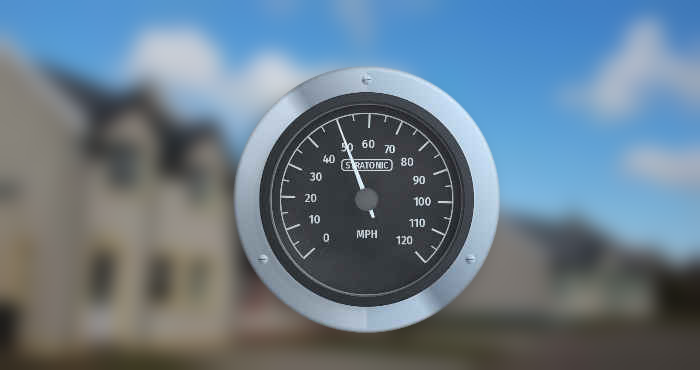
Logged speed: 50; mph
